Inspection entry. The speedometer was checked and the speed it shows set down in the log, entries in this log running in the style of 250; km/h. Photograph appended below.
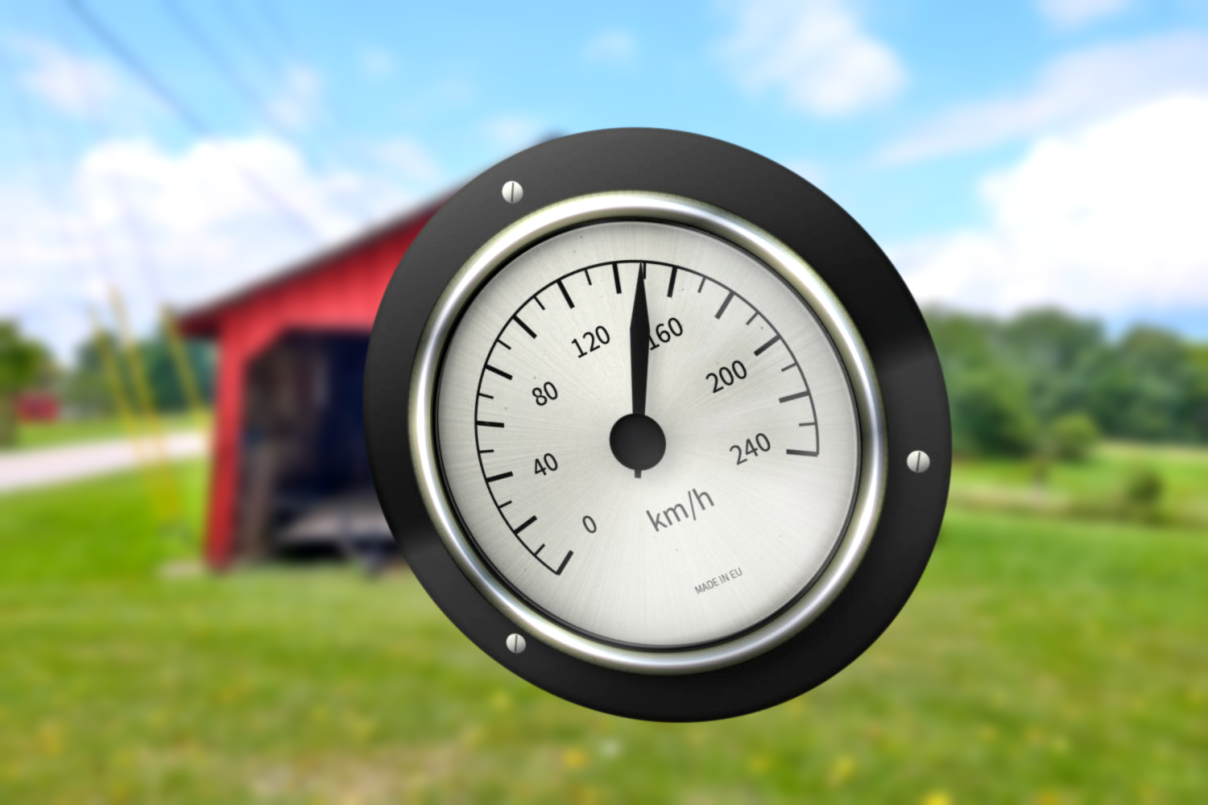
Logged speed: 150; km/h
